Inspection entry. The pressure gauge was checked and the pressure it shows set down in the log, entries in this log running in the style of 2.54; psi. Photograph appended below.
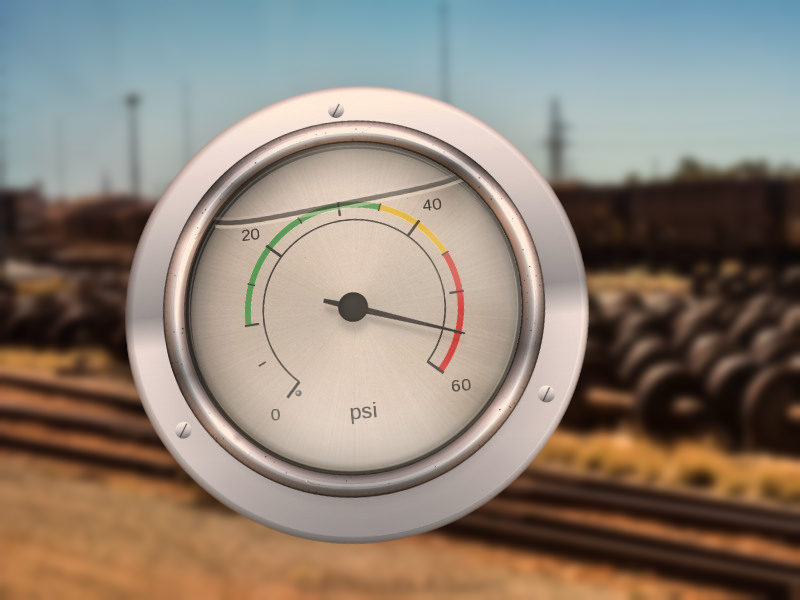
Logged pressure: 55; psi
